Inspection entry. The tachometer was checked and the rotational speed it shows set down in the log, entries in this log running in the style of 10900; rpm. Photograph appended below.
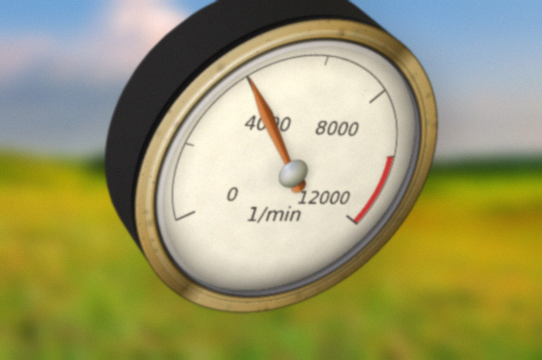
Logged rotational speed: 4000; rpm
